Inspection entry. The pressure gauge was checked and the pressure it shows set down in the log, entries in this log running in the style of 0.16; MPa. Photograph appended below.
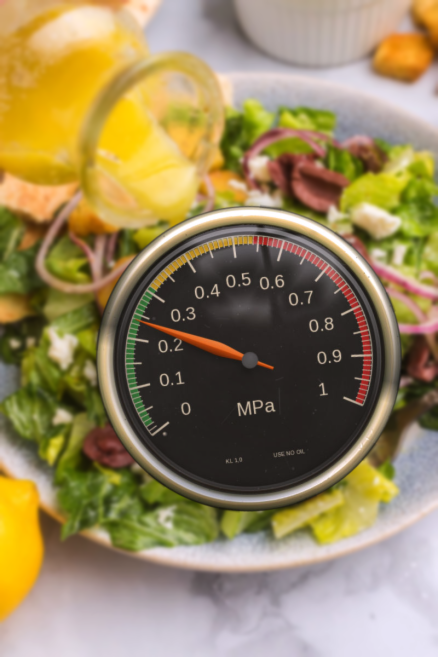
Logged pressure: 0.24; MPa
